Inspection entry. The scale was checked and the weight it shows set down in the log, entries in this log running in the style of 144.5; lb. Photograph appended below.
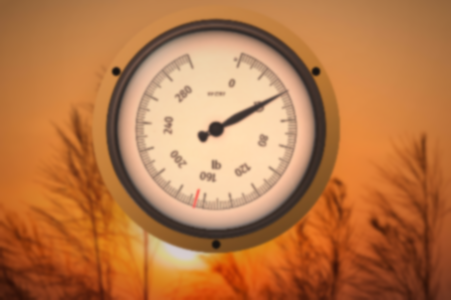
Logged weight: 40; lb
